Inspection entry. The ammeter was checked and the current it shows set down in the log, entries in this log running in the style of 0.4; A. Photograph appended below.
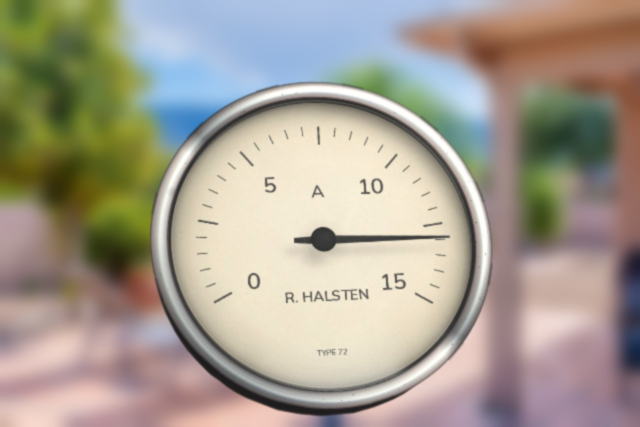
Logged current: 13; A
